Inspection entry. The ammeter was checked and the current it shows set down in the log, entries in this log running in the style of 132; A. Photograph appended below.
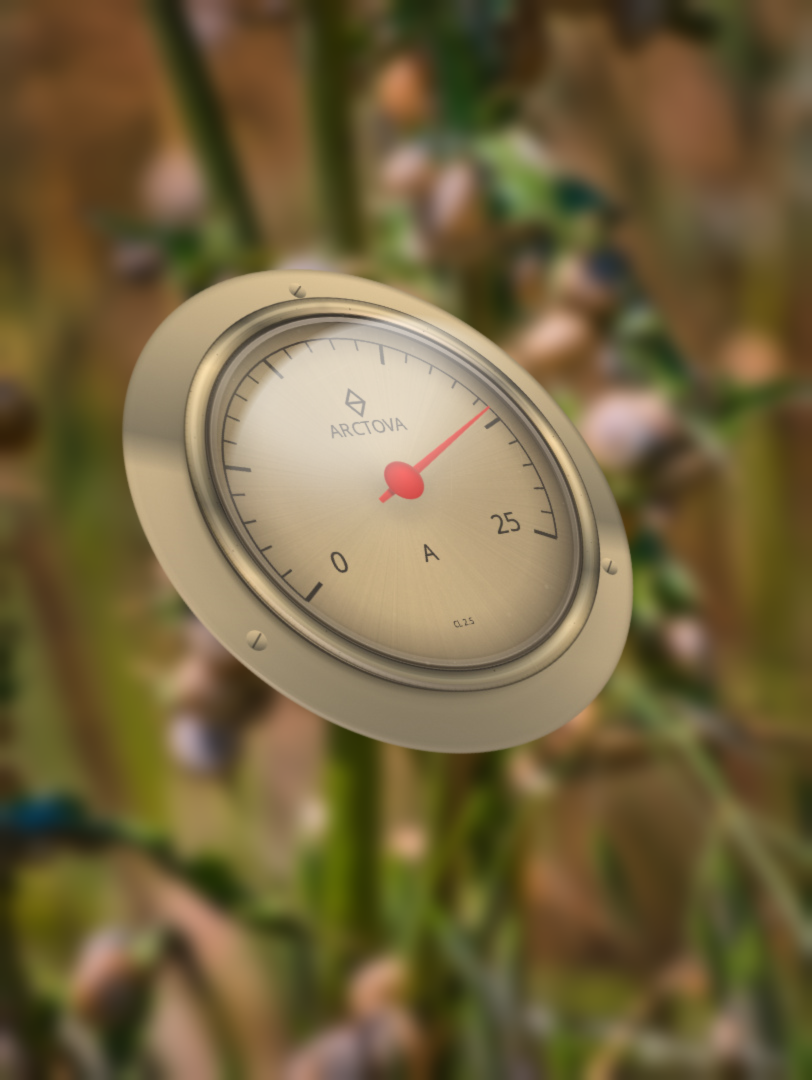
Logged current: 19.5; A
